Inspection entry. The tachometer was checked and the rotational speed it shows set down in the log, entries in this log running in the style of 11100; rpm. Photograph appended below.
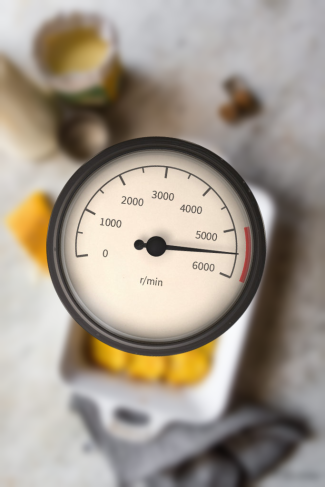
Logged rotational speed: 5500; rpm
